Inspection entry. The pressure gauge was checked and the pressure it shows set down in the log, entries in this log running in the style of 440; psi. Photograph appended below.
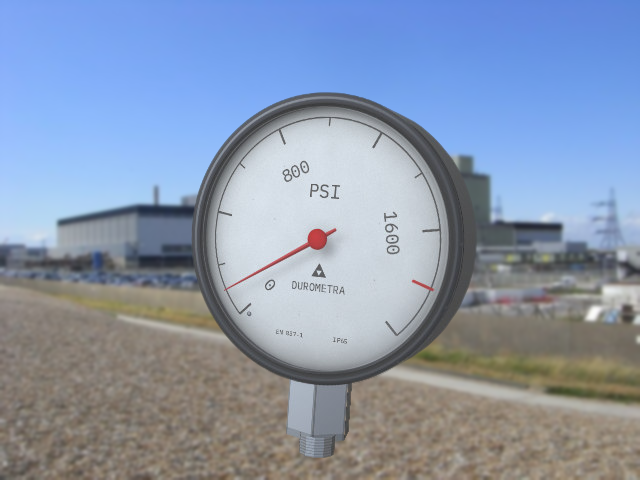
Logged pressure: 100; psi
